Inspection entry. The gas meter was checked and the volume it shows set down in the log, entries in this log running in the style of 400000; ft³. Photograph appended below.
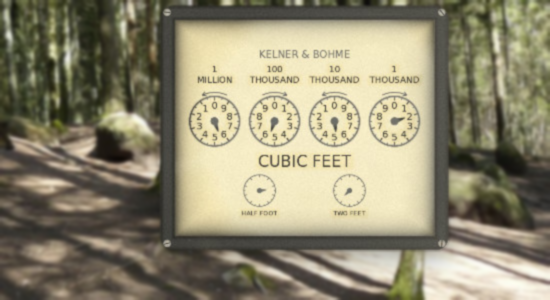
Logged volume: 555200; ft³
